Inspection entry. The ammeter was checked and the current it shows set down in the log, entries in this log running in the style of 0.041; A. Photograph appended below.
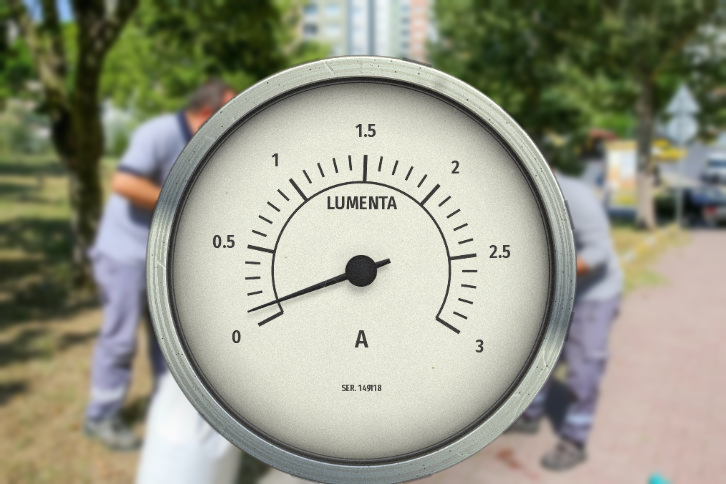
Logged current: 0.1; A
